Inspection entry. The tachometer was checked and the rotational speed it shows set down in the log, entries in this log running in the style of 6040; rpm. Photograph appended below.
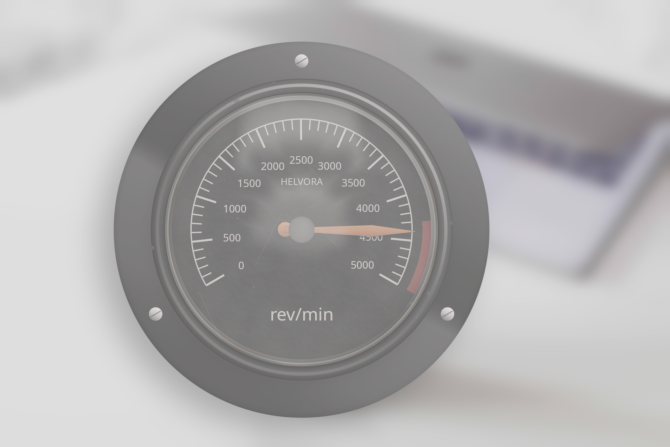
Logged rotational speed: 4400; rpm
